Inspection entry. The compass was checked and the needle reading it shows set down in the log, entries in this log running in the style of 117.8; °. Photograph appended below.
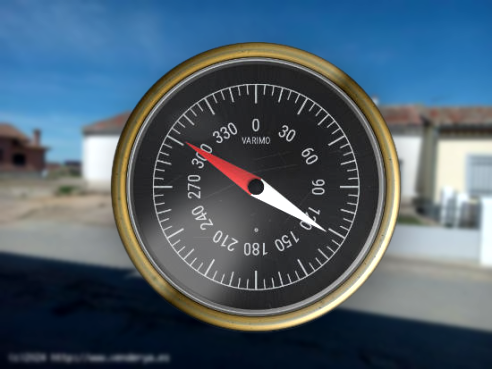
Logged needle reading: 302.5; °
